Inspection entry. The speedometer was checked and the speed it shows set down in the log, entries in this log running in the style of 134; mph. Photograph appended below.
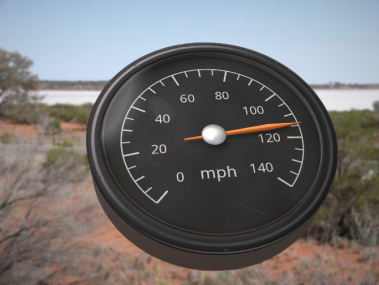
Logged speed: 115; mph
